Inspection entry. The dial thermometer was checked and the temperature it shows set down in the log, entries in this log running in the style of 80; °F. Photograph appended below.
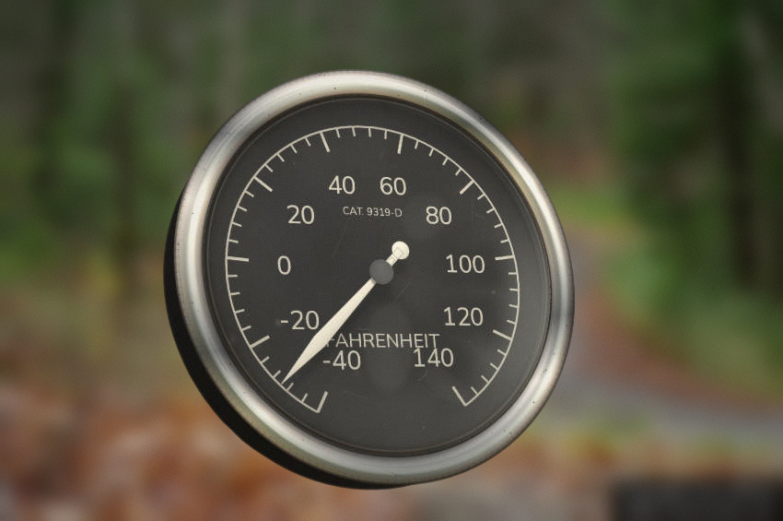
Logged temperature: -30; °F
